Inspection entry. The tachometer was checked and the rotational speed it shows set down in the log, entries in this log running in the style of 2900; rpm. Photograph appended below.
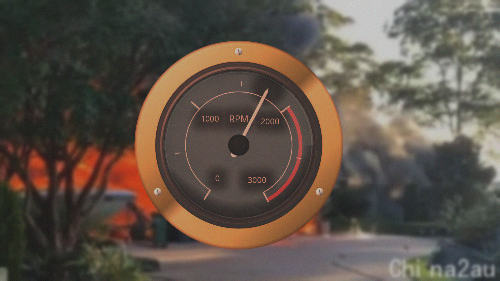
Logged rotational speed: 1750; rpm
